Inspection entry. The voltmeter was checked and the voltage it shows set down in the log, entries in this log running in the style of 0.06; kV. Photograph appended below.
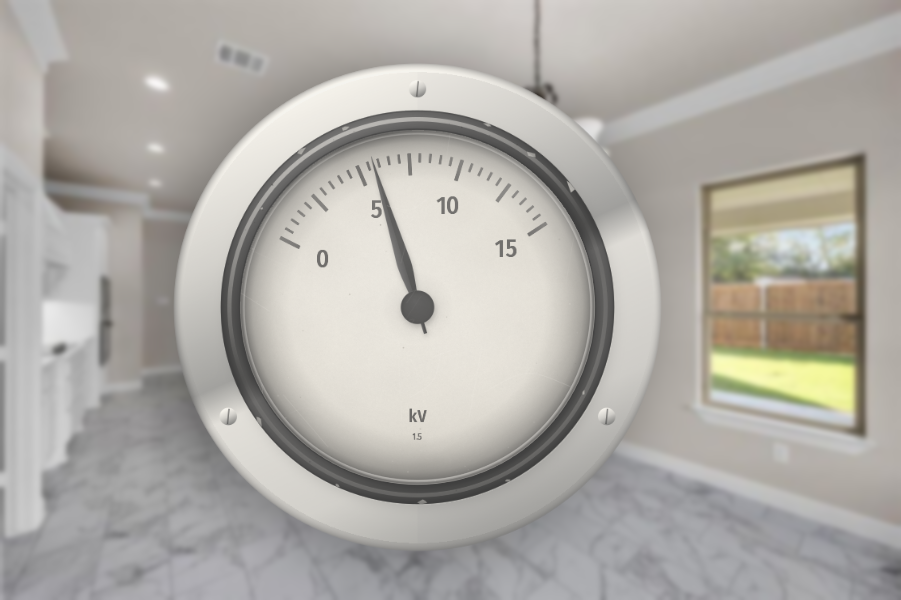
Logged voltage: 5.75; kV
